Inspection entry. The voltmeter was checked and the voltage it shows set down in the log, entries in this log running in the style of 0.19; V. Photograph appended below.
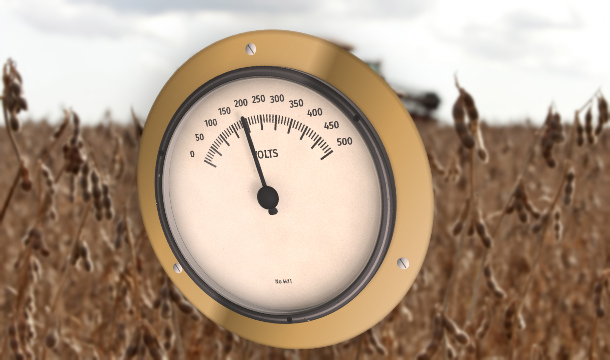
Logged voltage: 200; V
